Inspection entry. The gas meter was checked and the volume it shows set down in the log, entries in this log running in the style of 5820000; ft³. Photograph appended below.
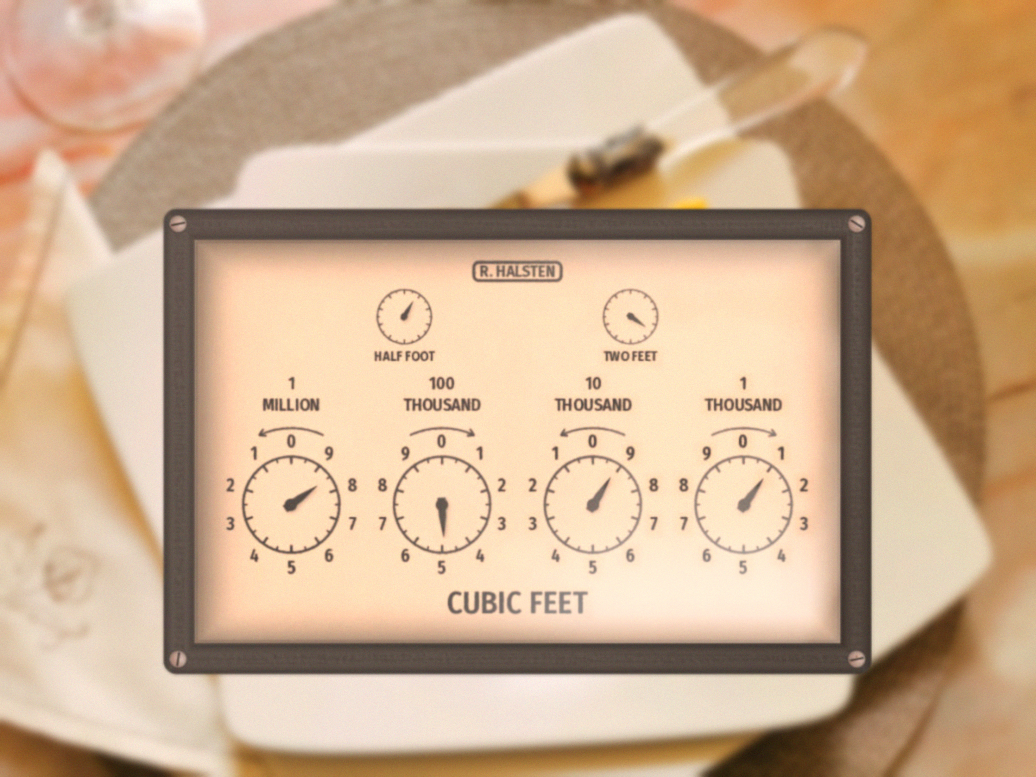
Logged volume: 849100; ft³
